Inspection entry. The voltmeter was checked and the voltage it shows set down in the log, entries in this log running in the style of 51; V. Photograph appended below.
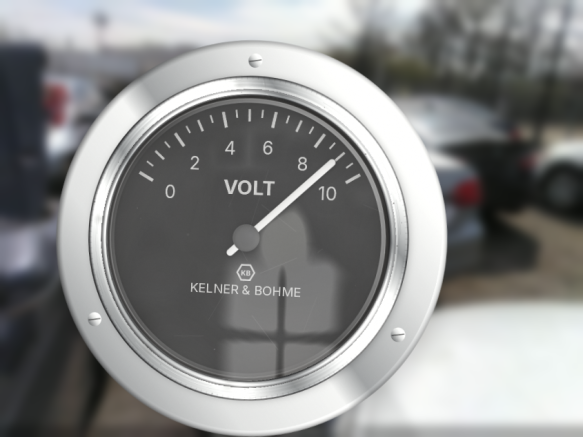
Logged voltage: 9; V
